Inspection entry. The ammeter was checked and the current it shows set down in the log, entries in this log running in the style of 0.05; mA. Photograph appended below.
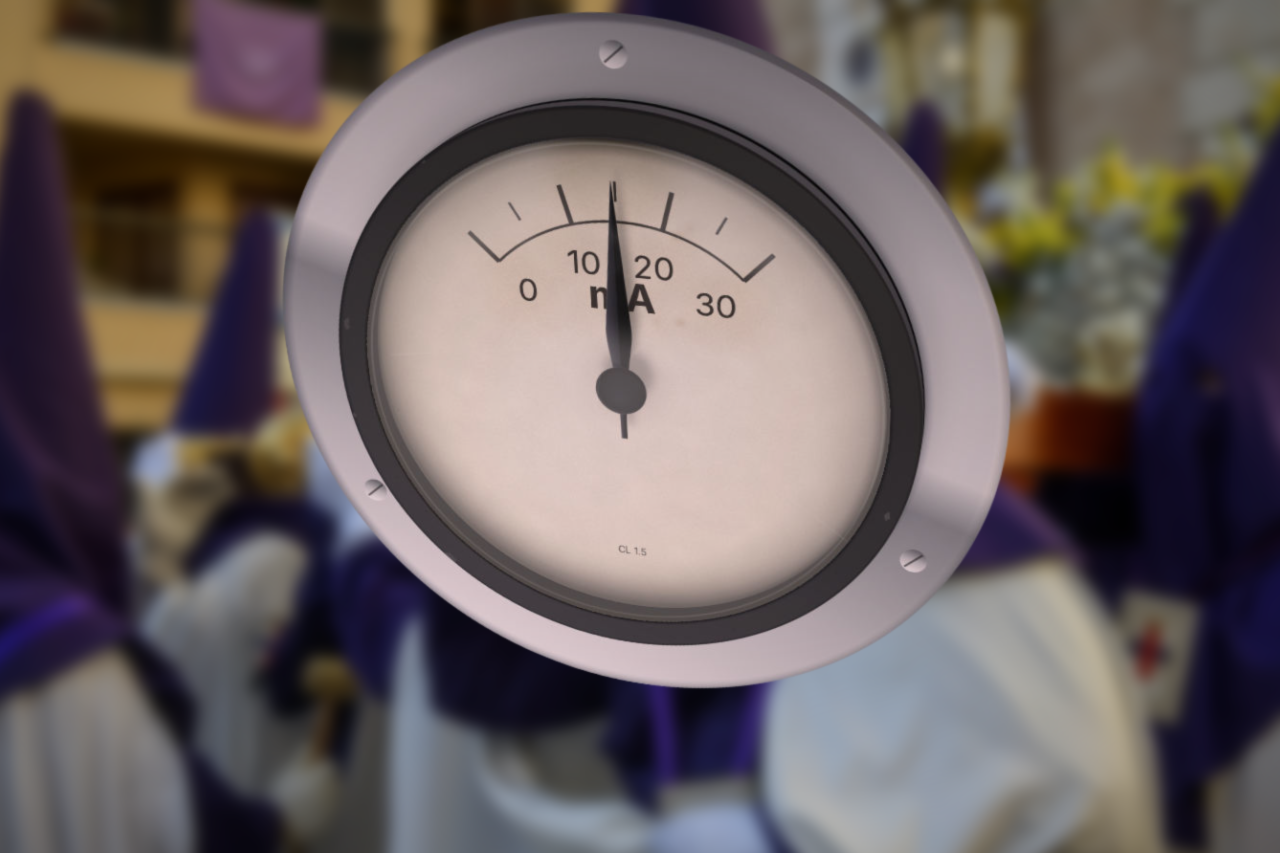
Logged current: 15; mA
